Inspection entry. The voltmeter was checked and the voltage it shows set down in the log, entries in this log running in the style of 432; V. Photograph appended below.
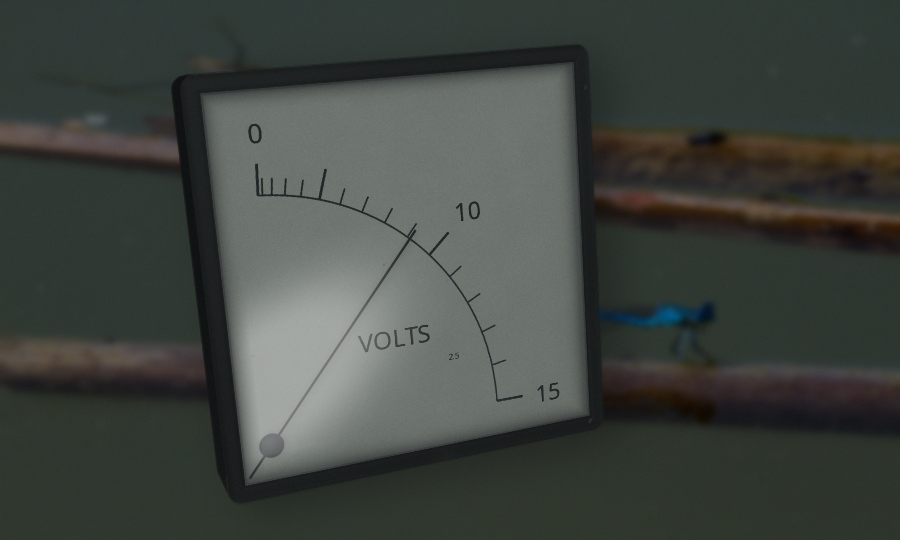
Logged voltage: 9; V
